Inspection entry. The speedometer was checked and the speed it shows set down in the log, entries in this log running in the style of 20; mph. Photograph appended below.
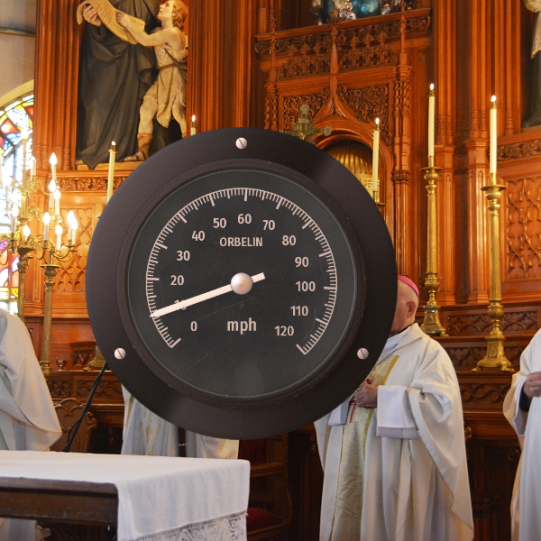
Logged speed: 10; mph
